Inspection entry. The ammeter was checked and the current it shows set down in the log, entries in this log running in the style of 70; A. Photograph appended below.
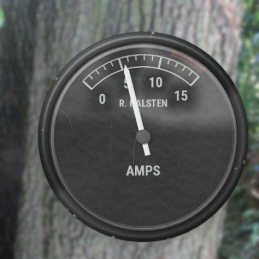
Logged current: 5.5; A
